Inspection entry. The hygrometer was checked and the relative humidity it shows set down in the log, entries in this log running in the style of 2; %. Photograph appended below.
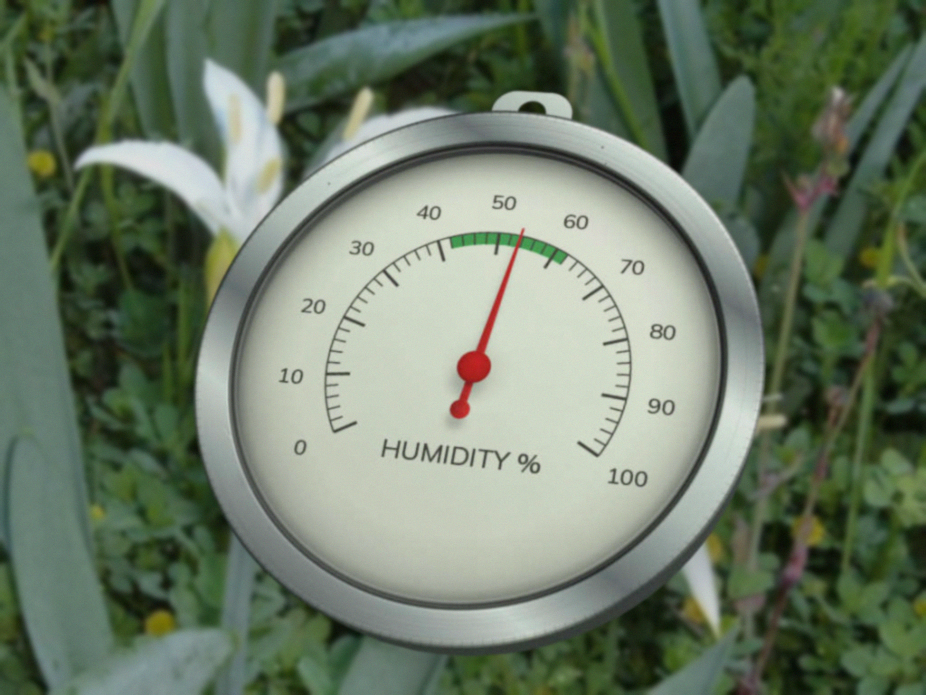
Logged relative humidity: 54; %
